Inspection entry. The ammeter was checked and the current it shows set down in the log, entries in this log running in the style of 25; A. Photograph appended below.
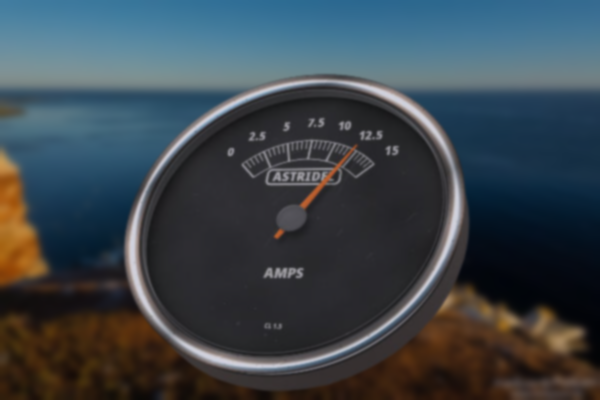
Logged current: 12.5; A
